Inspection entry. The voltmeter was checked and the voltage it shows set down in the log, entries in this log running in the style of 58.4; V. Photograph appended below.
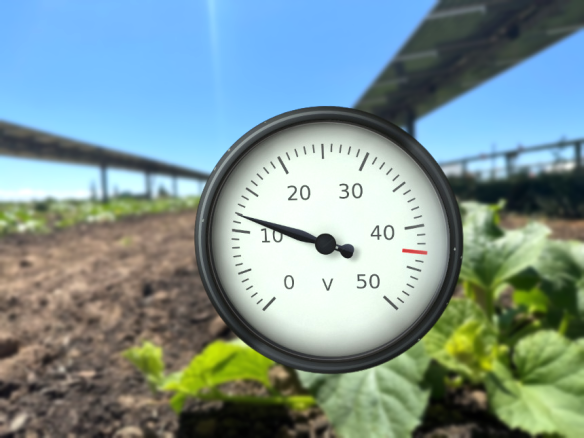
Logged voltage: 12; V
